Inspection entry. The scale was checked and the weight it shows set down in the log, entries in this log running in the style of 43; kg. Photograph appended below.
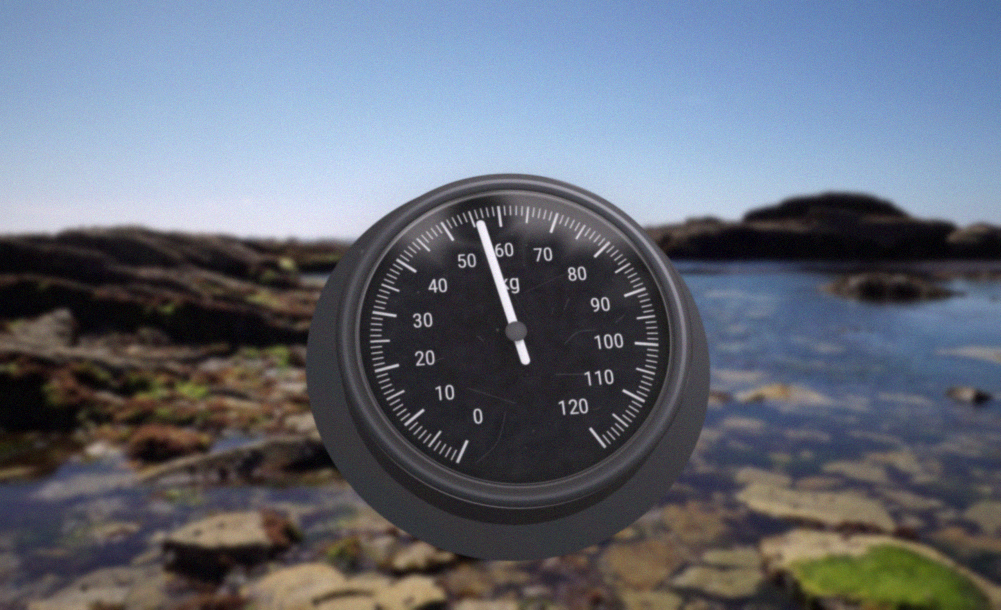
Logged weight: 56; kg
